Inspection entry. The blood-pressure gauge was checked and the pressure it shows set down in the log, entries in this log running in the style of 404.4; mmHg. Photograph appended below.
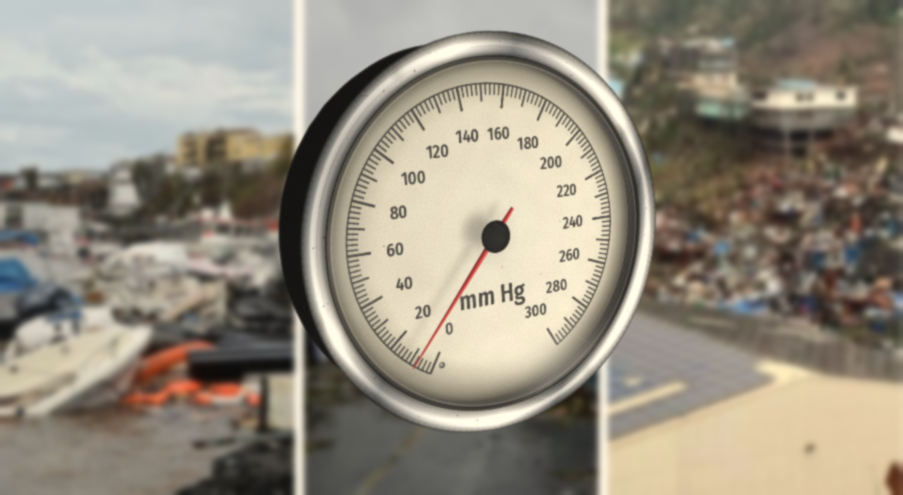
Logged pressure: 10; mmHg
